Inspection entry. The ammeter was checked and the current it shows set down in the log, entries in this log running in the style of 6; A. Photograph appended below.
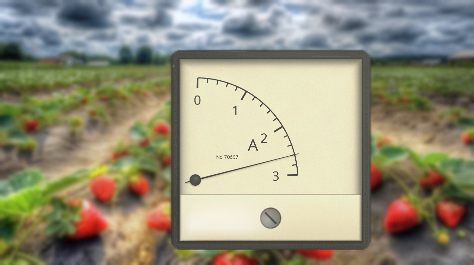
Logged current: 2.6; A
